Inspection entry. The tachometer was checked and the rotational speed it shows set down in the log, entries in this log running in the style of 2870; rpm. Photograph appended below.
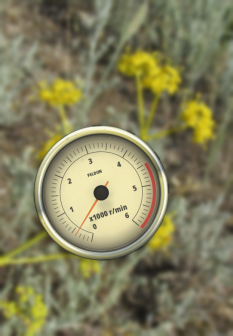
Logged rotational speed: 400; rpm
